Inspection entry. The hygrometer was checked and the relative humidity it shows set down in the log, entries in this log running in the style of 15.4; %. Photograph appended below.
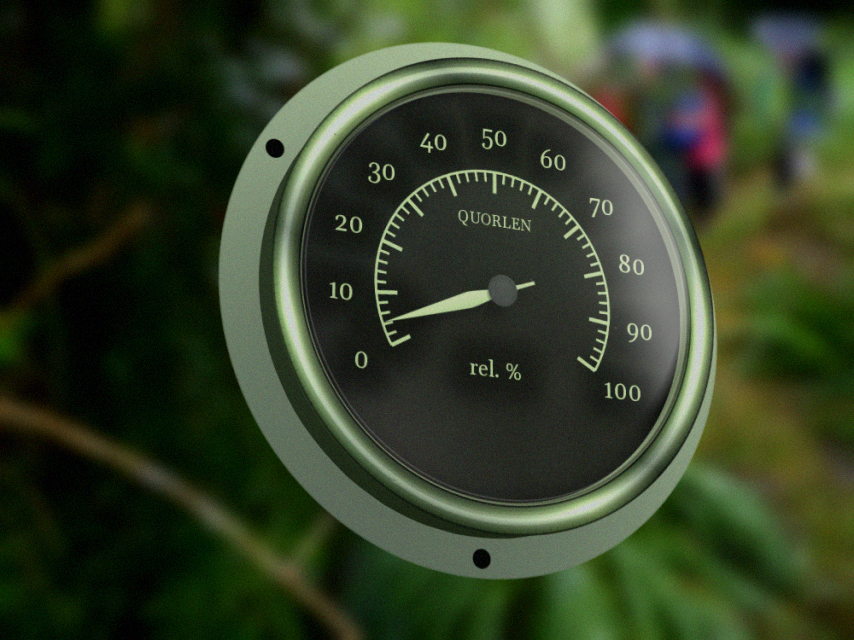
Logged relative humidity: 4; %
